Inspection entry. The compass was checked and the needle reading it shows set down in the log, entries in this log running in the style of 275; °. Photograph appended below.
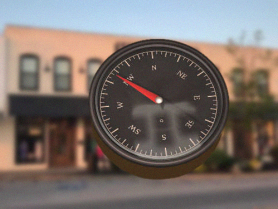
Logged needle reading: 310; °
